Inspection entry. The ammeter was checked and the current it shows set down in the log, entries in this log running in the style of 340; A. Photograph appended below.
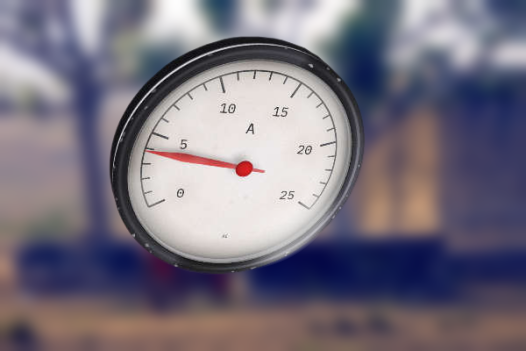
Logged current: 4; A
